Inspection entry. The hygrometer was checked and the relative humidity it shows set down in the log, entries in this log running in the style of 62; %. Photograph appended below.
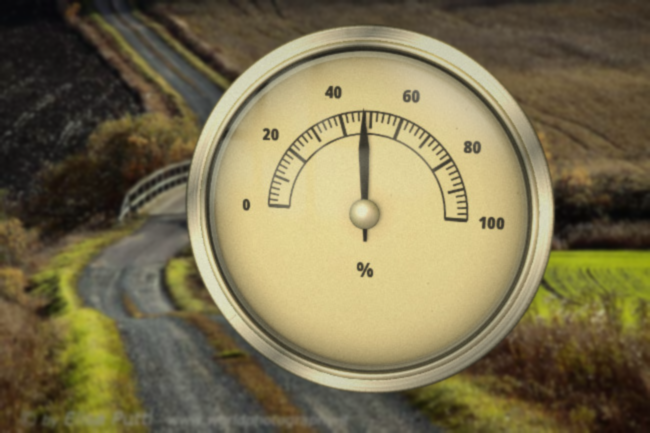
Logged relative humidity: 48; %
